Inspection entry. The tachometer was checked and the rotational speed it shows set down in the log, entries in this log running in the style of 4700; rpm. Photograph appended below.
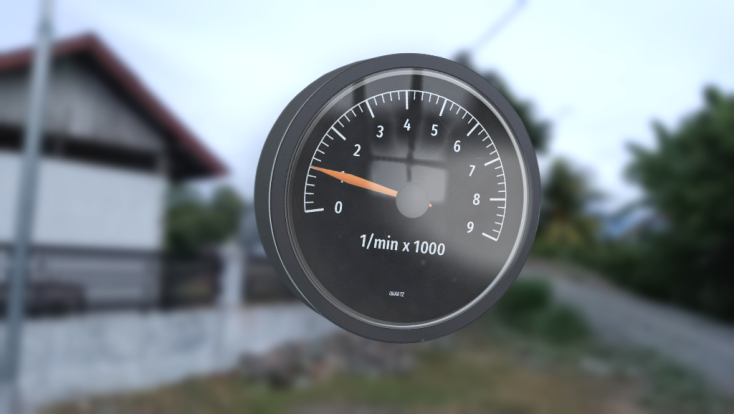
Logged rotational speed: 1000; rpm
